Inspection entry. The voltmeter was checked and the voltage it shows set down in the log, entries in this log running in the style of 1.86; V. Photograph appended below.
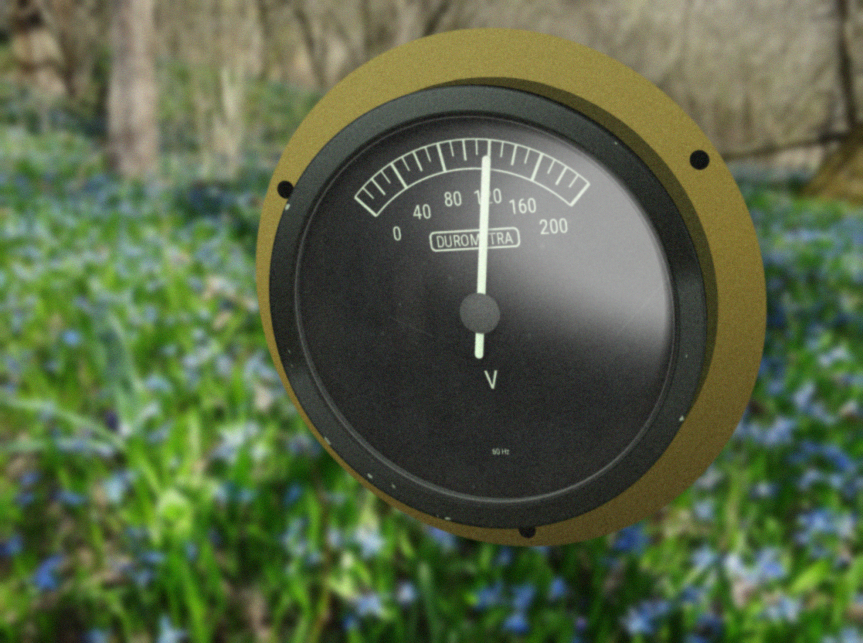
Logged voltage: 120; V
